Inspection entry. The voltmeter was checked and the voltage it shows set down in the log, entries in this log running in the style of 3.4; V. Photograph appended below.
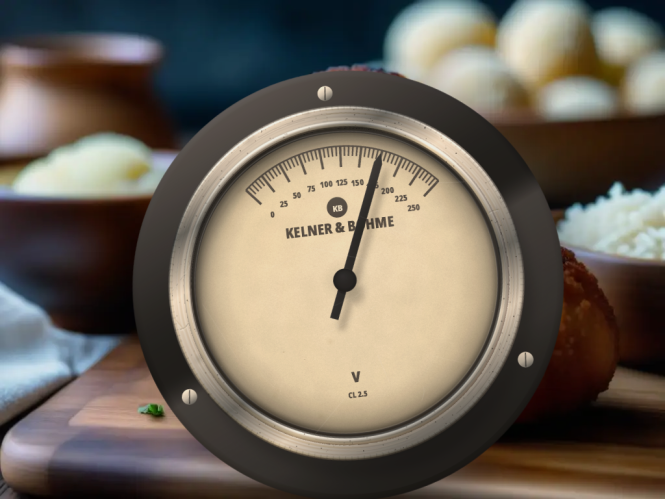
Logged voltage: 175; V
